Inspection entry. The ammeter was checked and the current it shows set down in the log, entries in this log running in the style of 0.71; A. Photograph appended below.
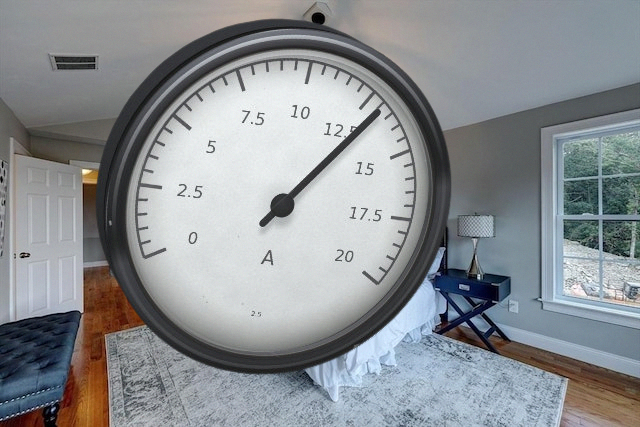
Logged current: 13; A
